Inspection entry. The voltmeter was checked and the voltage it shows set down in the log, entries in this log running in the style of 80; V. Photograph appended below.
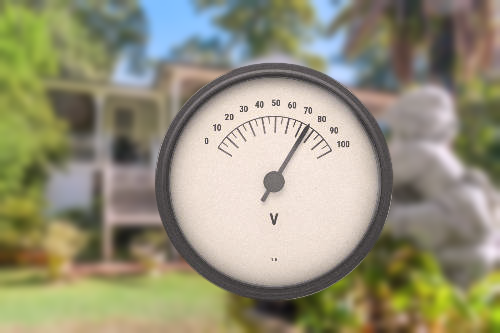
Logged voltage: 75; V
